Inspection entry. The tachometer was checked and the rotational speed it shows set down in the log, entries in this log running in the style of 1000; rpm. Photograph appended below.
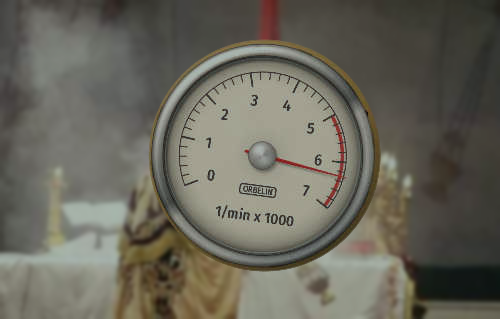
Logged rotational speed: 6300; rpm
